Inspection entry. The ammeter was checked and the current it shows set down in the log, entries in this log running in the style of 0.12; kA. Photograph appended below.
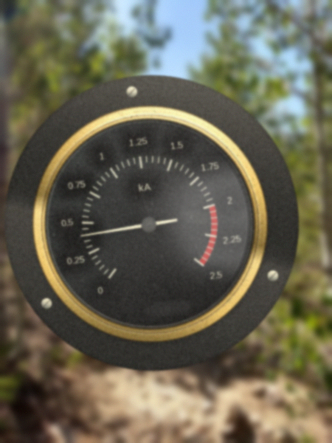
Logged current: 0.4; kA
